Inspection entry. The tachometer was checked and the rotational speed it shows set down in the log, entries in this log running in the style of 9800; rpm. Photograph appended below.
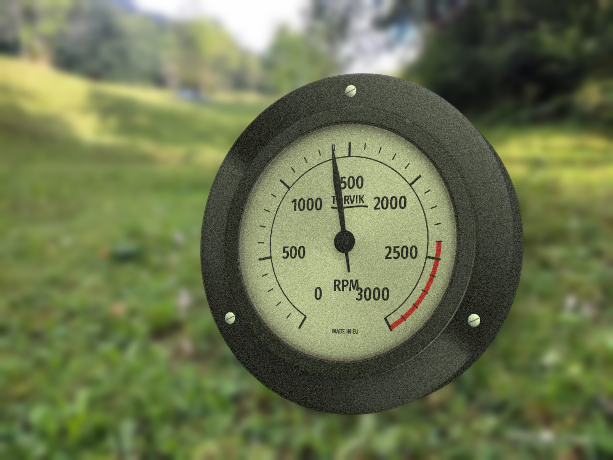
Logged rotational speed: 1400; rpm
